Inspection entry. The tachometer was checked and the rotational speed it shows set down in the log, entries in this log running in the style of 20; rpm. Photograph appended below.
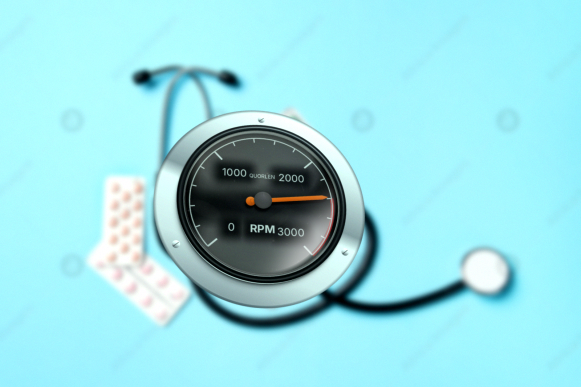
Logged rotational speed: 2400; rpm
